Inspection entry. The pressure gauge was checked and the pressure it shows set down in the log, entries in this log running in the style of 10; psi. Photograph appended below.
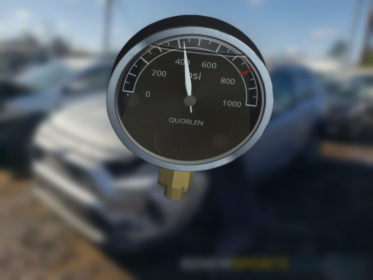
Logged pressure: 425; psi
